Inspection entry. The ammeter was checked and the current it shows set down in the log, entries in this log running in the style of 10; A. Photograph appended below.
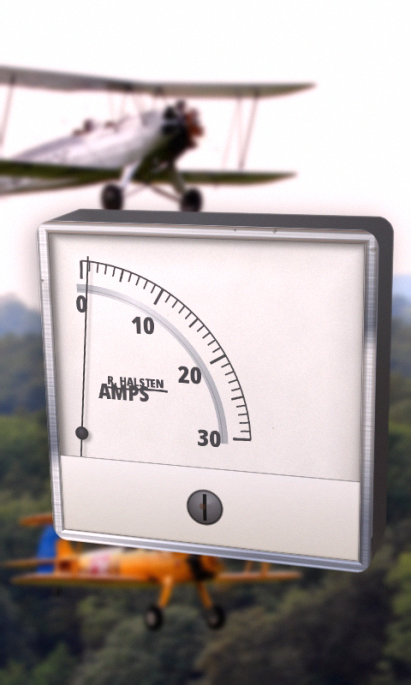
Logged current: 1; A
